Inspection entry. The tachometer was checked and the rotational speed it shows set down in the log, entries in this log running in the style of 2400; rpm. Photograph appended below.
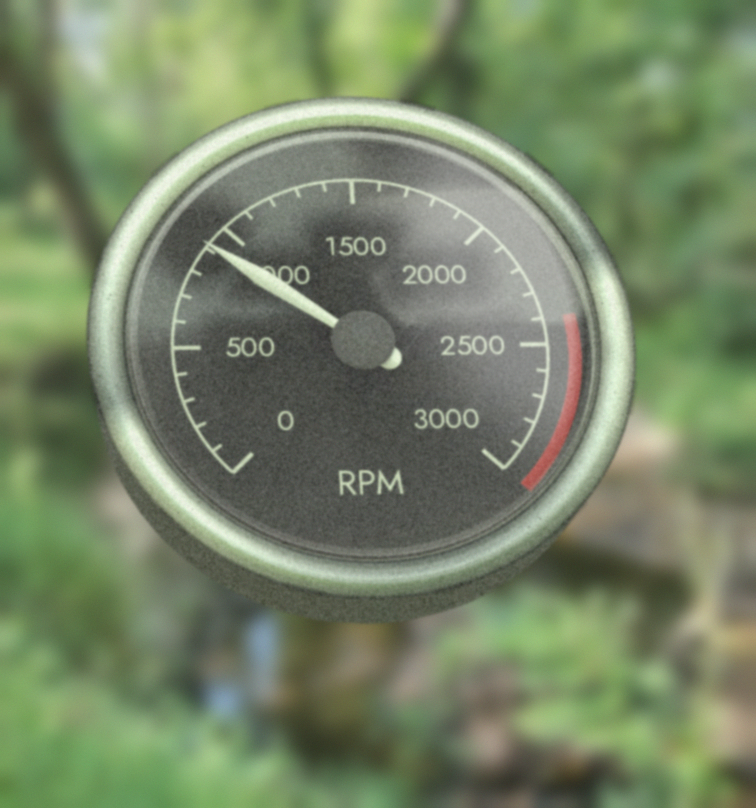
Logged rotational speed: 900; rpm
